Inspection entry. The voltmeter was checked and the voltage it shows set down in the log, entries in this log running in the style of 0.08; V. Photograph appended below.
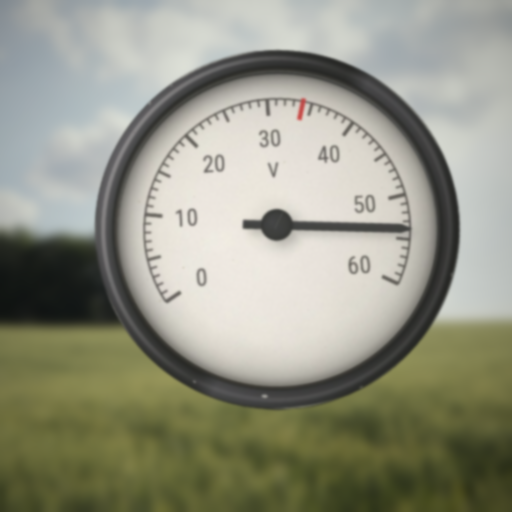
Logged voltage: 54; V
